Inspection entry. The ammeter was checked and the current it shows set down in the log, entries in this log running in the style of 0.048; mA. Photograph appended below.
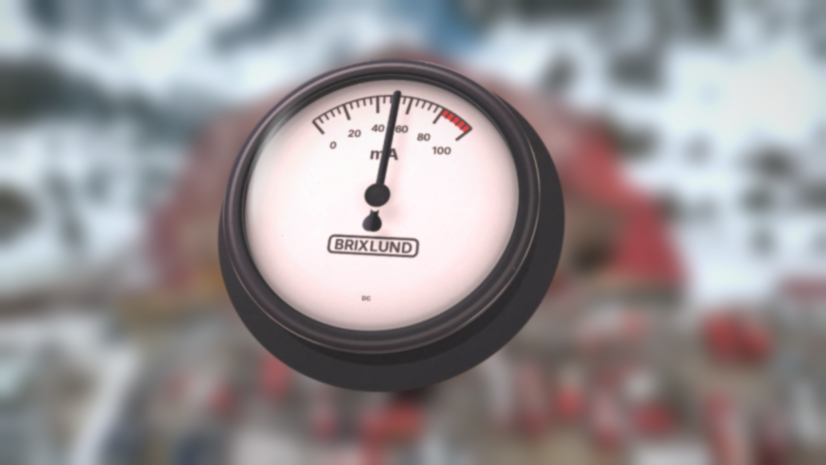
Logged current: 52; mA
